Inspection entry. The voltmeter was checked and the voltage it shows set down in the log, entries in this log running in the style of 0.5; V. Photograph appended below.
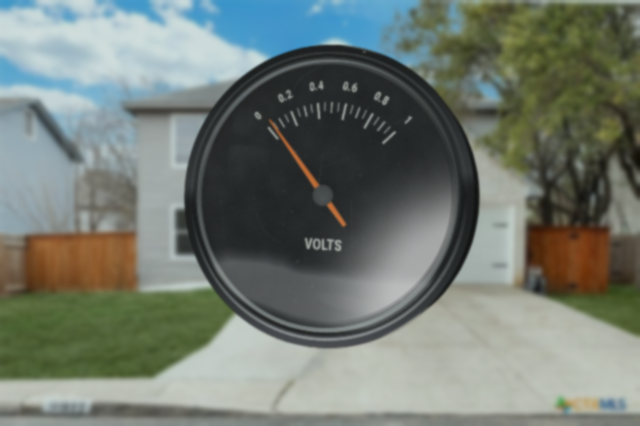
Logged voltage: 0.05; V
